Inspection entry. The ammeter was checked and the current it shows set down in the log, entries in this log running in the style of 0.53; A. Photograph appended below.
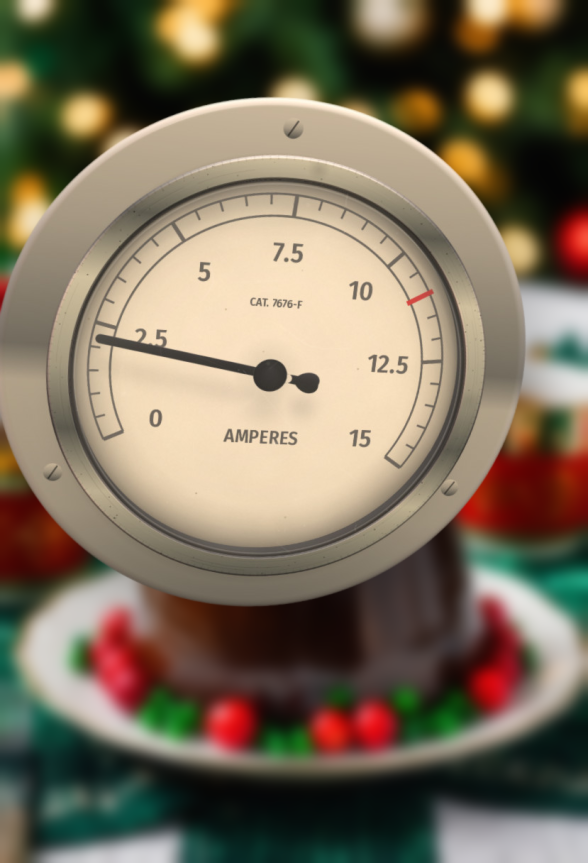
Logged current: 2.25; A
